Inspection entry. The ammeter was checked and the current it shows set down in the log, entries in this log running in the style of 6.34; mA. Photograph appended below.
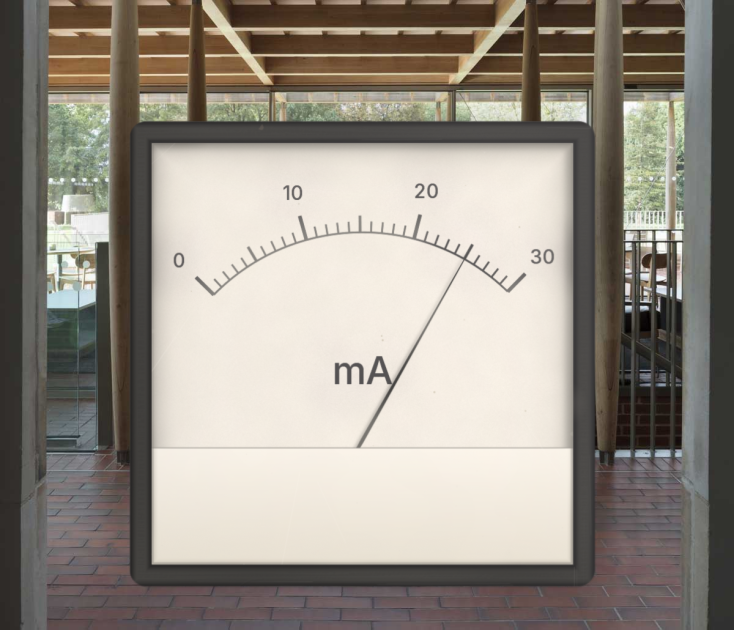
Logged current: 25; mA
